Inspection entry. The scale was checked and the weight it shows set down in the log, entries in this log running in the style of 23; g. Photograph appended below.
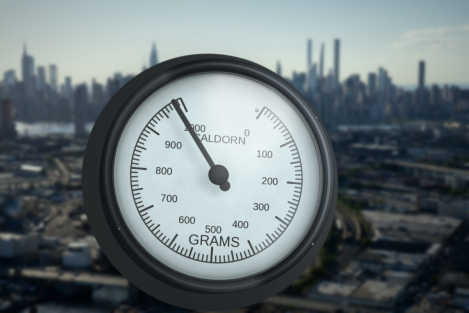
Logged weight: 980; g
